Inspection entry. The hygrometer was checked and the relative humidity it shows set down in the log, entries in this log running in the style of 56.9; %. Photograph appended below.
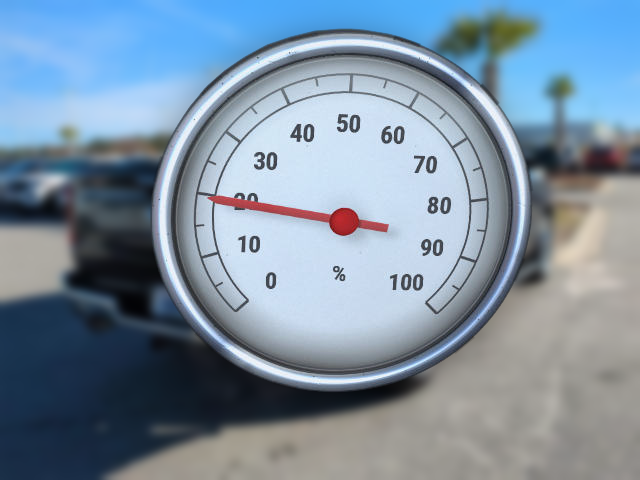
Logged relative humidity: 20; %
